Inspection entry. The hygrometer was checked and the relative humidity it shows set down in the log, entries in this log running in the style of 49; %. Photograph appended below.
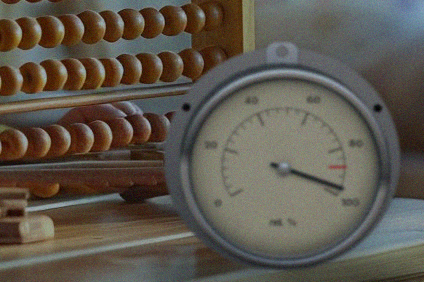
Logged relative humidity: 96; %
